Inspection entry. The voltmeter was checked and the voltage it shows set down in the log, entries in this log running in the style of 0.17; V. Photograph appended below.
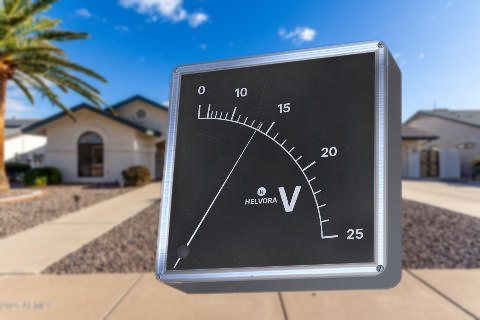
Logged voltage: 14; V
